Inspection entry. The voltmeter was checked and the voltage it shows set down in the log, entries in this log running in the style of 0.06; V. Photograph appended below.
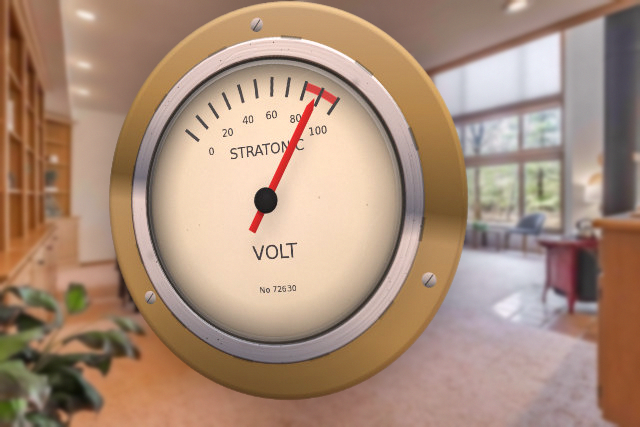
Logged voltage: 90; V
